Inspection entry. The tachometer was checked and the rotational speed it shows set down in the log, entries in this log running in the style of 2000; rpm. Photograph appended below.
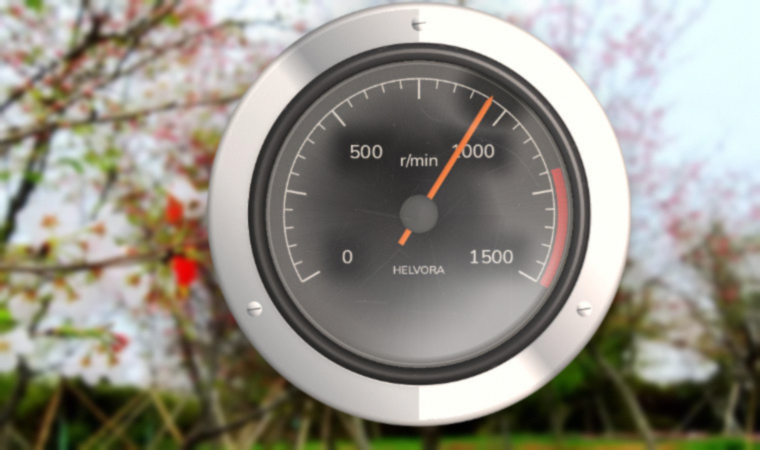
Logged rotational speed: 950; rpm
